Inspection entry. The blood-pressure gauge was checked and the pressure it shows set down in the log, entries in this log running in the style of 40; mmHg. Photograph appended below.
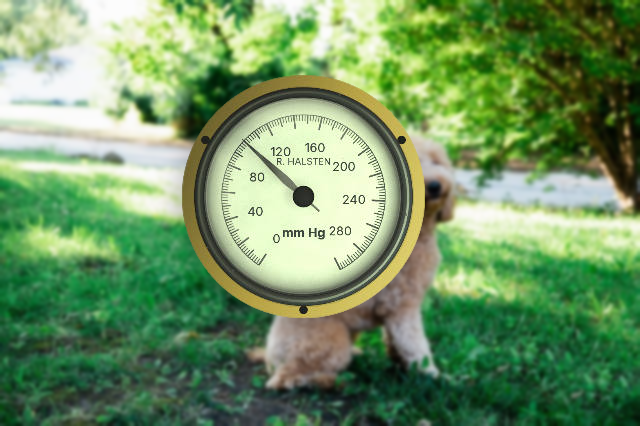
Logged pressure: 100; mmHg
